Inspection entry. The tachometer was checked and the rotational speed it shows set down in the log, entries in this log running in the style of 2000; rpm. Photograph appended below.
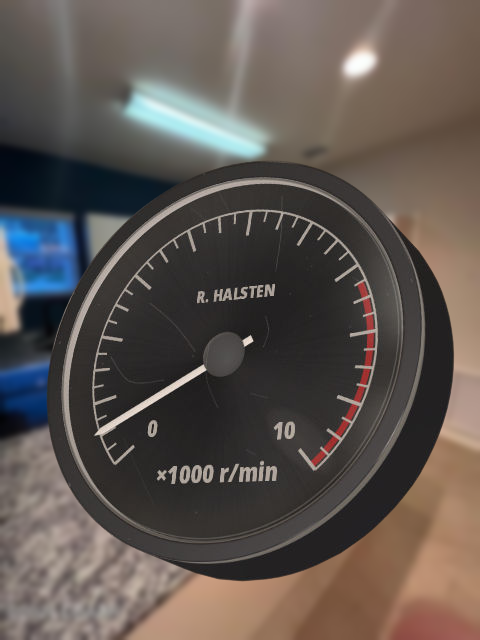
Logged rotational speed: 500; rpm
